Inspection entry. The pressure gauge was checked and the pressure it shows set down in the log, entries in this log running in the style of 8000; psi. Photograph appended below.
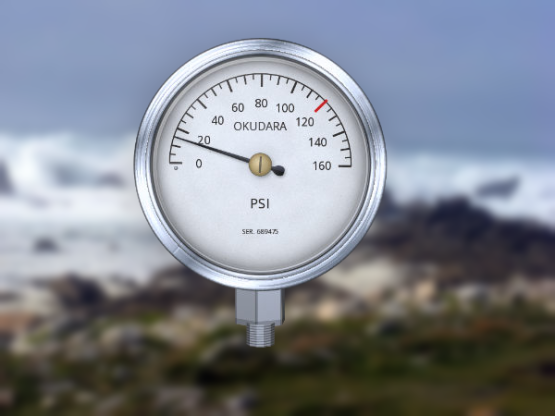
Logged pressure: 15; psi
